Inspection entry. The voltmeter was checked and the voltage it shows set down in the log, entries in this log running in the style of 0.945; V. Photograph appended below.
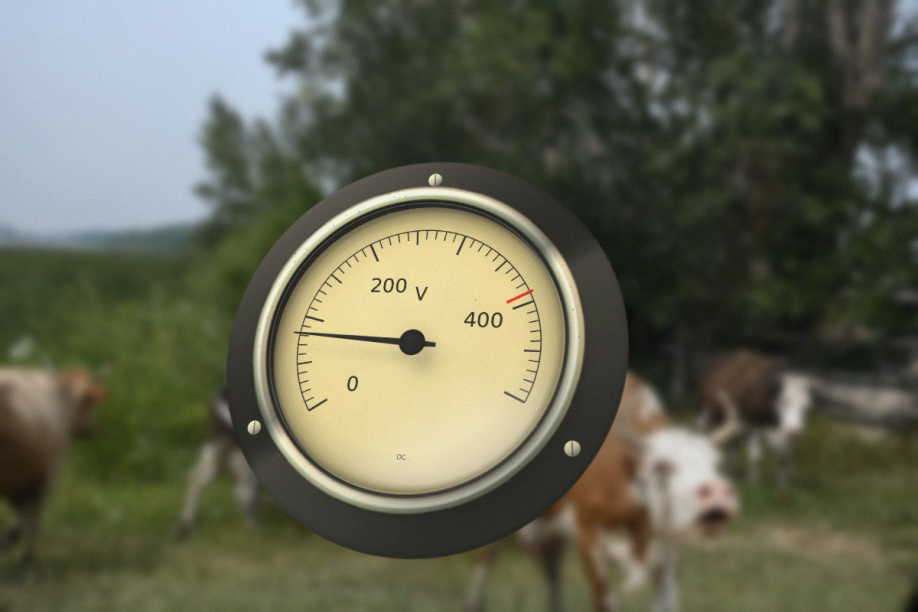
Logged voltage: 80; V
